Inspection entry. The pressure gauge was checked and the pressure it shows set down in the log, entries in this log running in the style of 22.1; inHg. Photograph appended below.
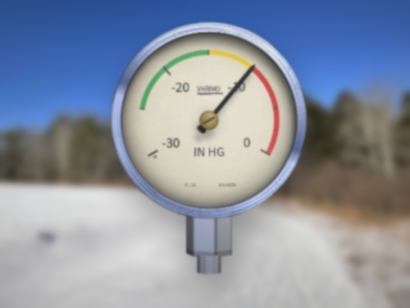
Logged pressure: -10; inHg
